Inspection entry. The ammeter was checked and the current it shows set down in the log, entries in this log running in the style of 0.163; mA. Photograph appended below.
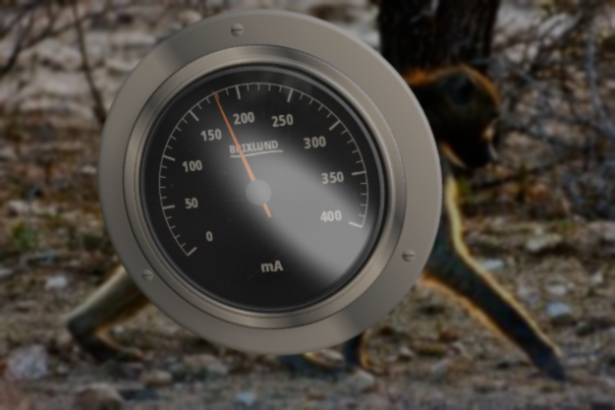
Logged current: 180; mA
